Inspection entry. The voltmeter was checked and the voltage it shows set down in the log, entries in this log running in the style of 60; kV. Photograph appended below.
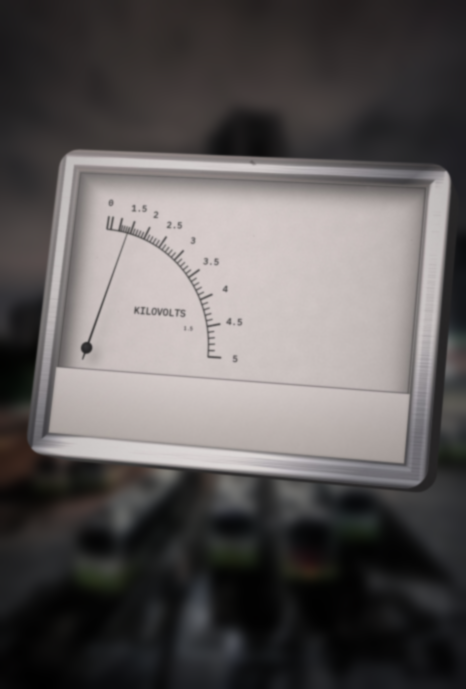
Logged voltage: 1.5; kV
